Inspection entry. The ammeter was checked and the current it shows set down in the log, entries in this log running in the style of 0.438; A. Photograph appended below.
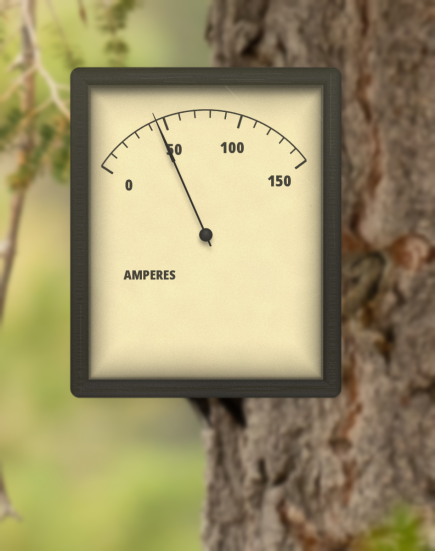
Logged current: 45; A
